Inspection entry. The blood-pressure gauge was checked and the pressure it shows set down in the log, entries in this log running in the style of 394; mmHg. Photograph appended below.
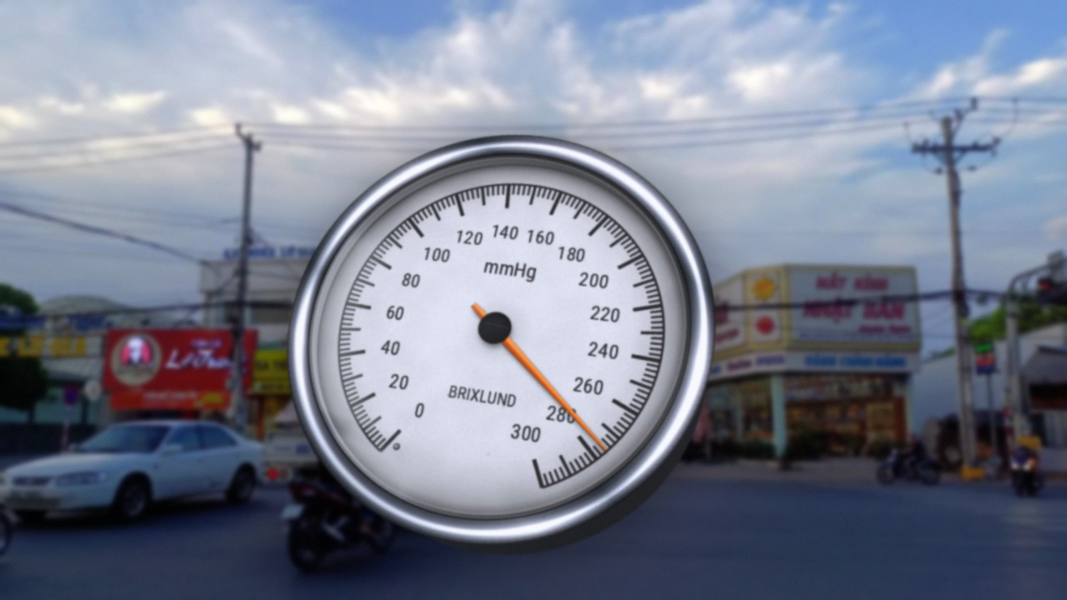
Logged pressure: 276; mmHg
